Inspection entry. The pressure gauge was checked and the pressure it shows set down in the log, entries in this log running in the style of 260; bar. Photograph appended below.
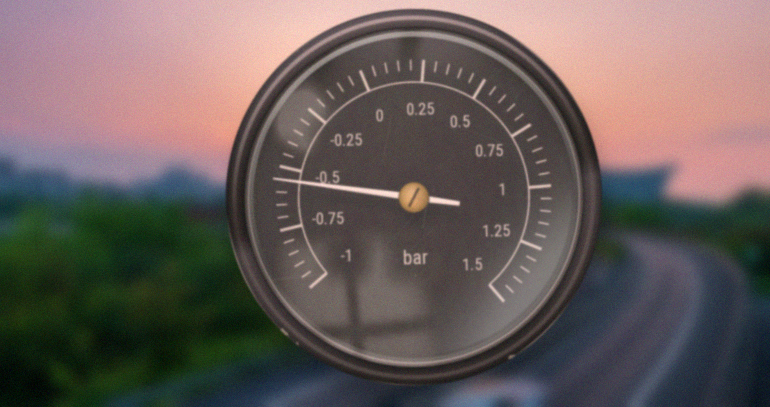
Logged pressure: -0.55; bar
